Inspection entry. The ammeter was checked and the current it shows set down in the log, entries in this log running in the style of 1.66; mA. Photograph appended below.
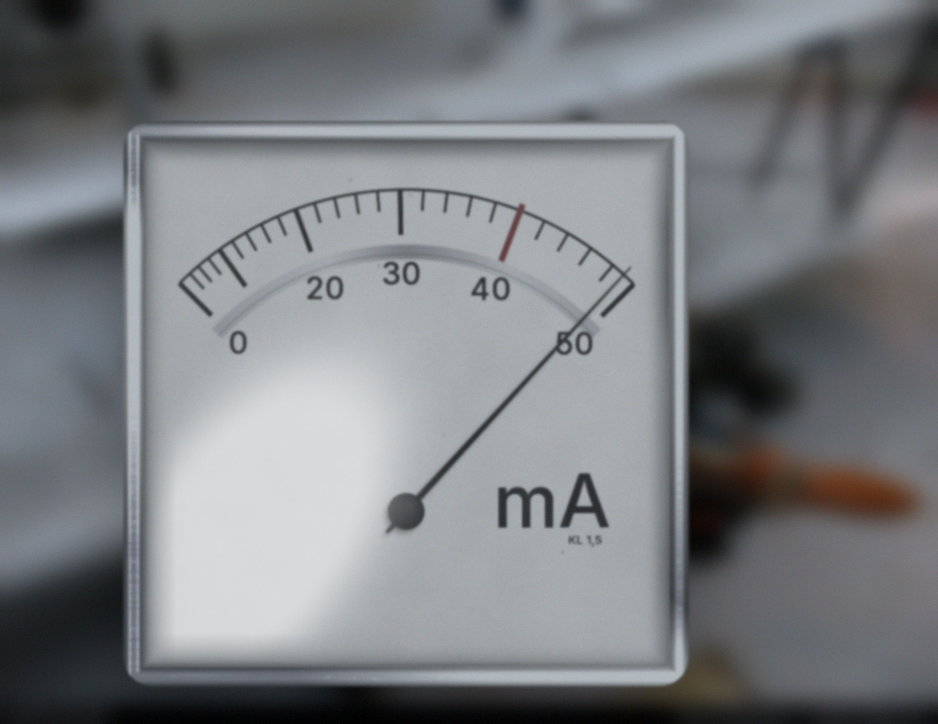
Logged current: 49; mA
